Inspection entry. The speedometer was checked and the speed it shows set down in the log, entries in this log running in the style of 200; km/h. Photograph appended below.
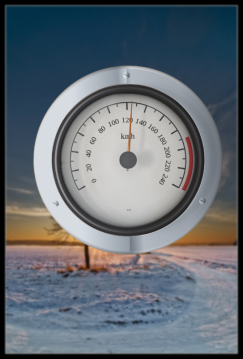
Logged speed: 125; km/h
